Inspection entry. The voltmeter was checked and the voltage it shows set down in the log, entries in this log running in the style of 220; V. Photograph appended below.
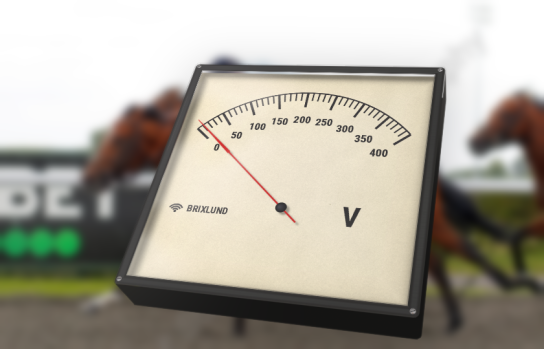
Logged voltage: 10; V
